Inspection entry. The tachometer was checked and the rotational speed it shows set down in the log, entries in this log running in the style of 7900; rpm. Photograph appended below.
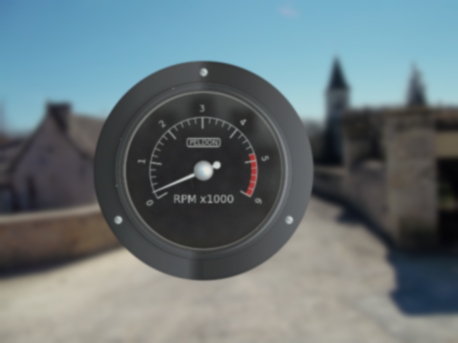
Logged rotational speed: 200; rpm
